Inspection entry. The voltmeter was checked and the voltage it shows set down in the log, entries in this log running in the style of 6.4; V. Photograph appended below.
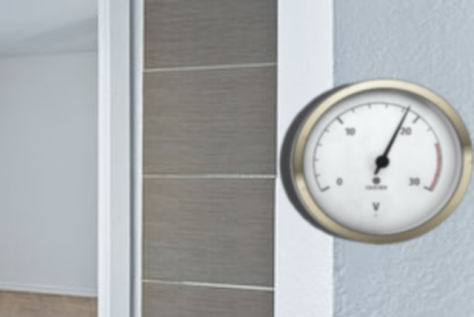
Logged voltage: 18; V
